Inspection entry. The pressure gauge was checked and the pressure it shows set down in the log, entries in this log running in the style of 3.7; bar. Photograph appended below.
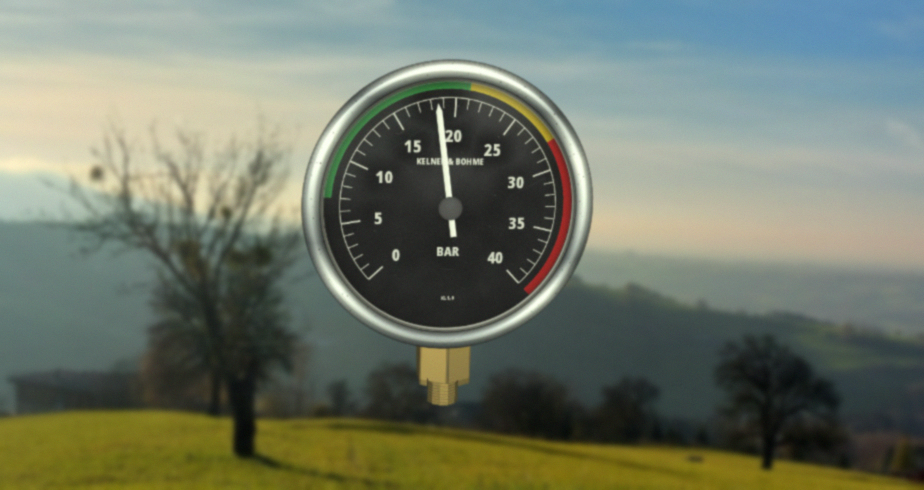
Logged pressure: 18.5; bar
